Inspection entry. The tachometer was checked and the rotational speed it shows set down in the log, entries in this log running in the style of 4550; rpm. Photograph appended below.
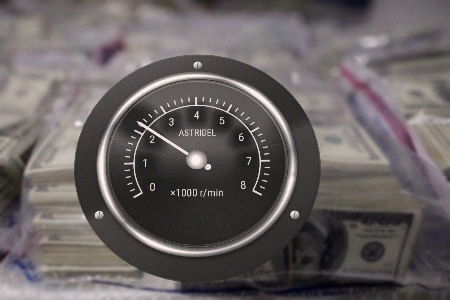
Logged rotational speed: 2200; rpm
